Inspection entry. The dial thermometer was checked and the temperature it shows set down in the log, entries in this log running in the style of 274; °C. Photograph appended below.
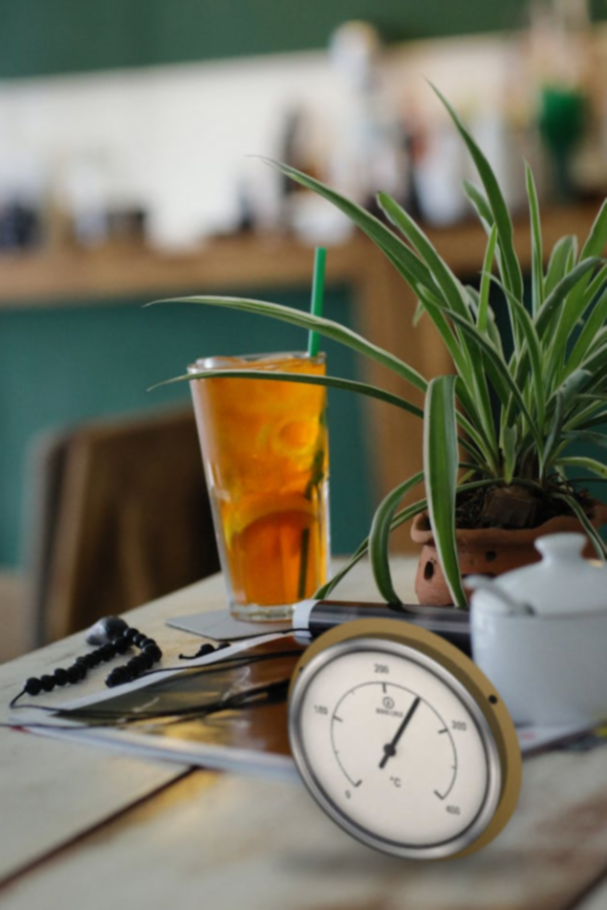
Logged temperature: 250; °C
